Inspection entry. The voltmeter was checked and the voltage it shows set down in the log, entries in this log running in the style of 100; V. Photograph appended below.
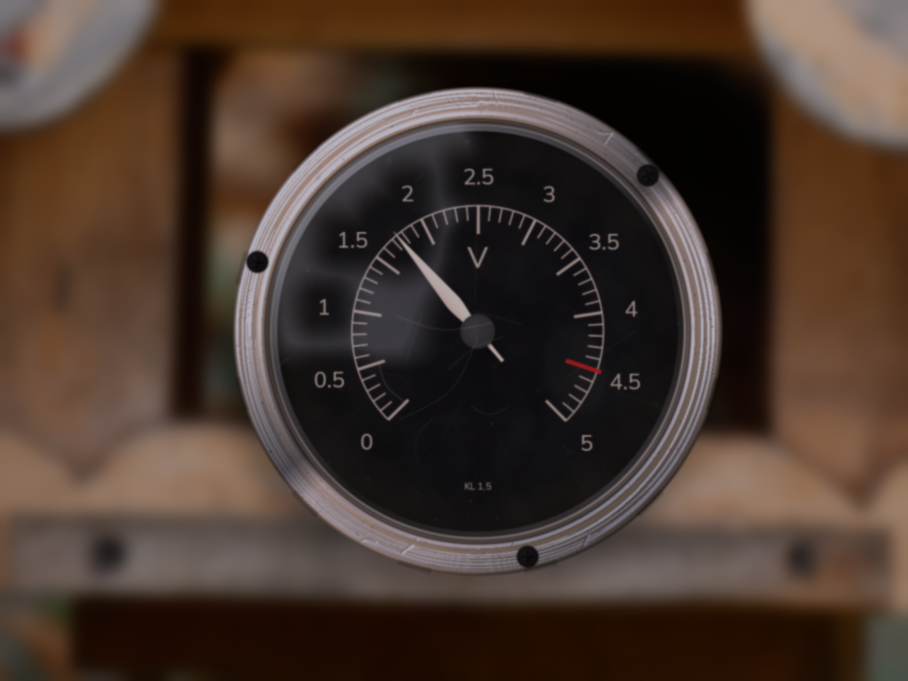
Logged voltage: 1.75; V
